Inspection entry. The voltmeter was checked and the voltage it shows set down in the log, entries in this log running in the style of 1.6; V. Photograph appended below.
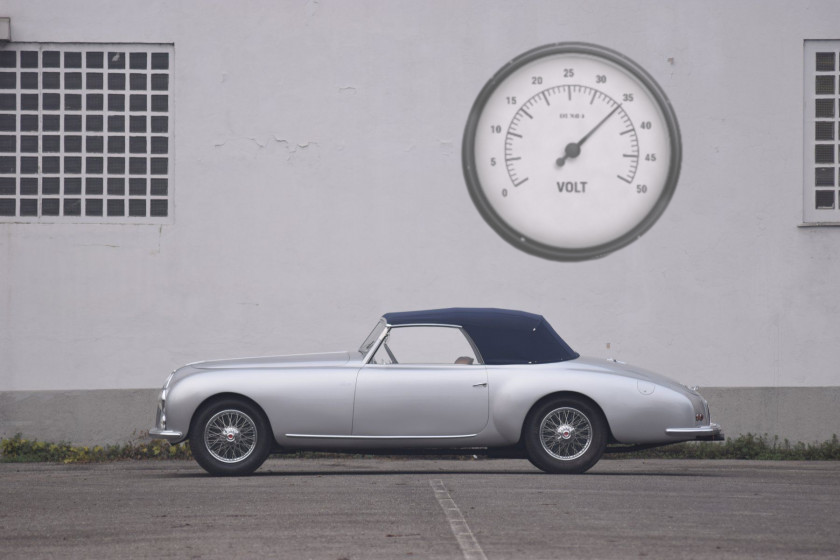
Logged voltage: 35; V
